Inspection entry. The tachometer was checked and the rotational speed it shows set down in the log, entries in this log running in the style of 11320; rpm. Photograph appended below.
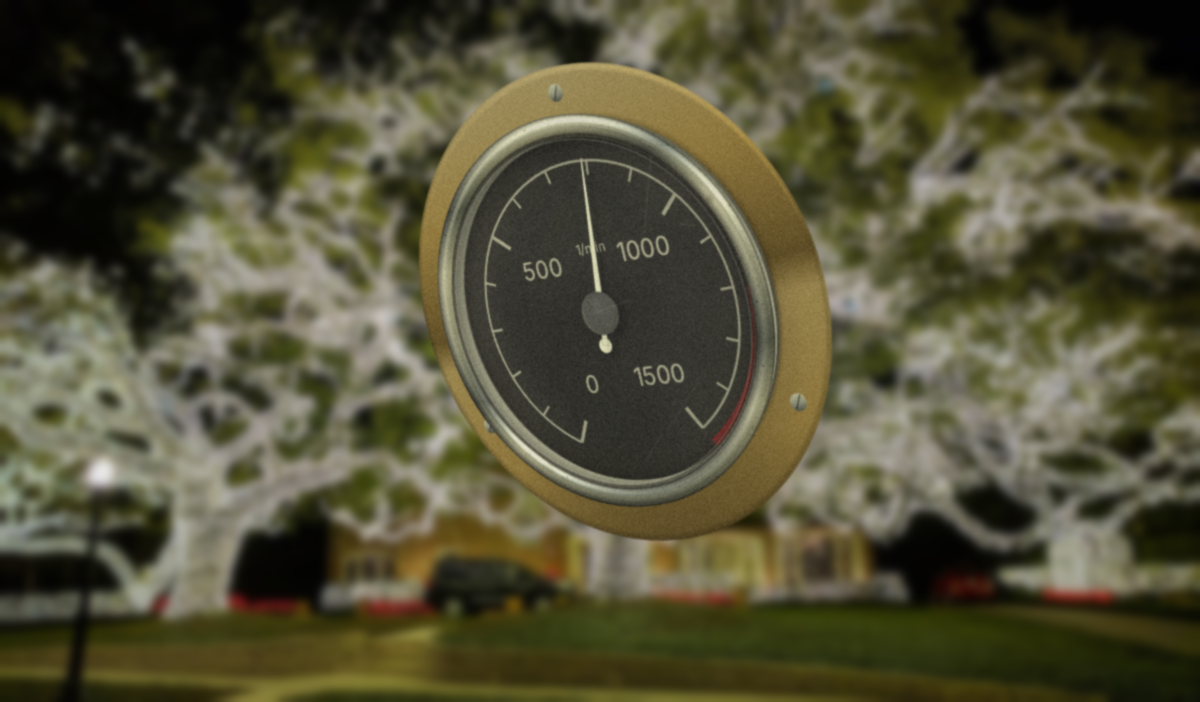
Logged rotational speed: 800; rpm
